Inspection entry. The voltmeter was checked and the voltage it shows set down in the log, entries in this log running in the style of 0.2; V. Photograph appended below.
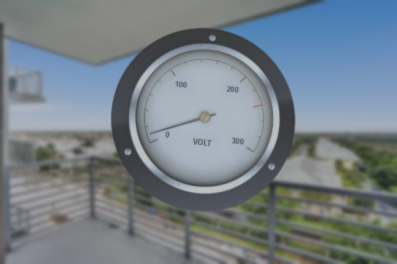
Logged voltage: 10; V
